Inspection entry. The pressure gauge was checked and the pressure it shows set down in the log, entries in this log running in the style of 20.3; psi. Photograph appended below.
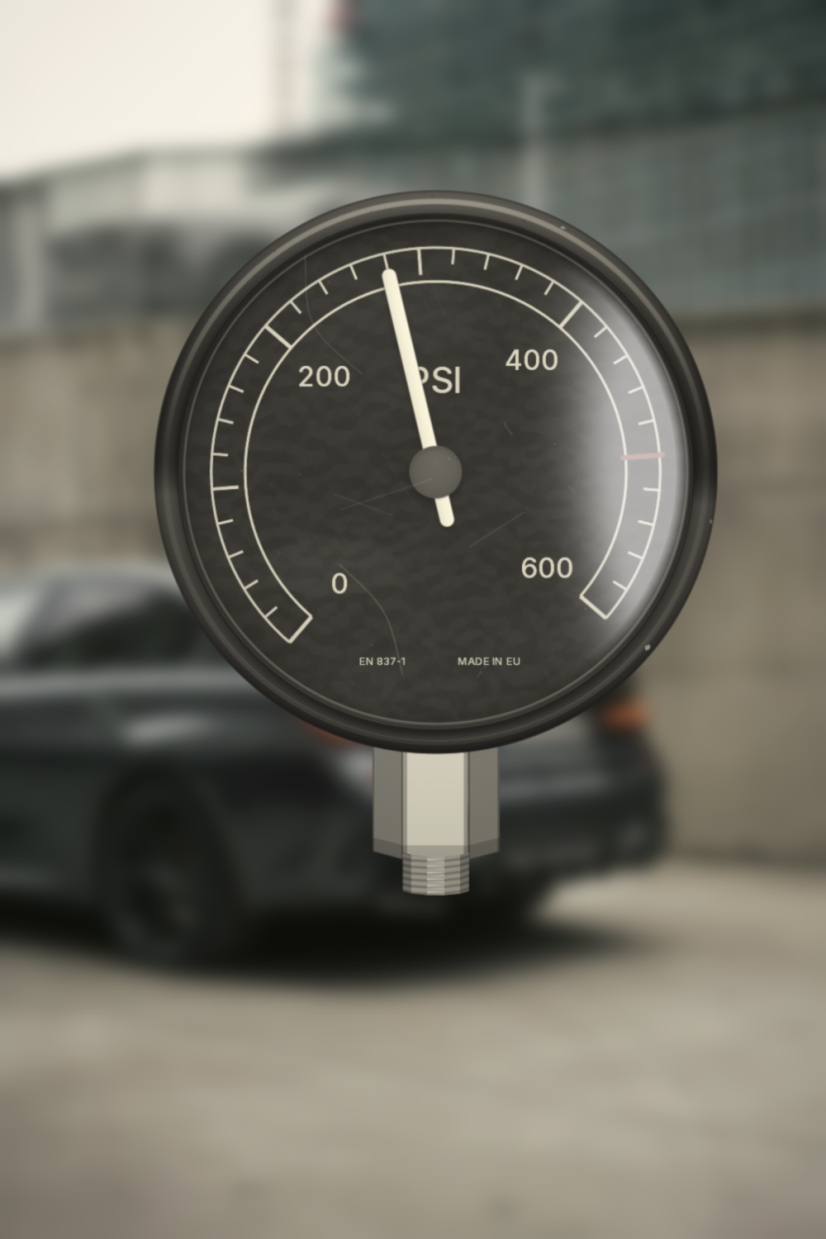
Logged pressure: 280; psi
